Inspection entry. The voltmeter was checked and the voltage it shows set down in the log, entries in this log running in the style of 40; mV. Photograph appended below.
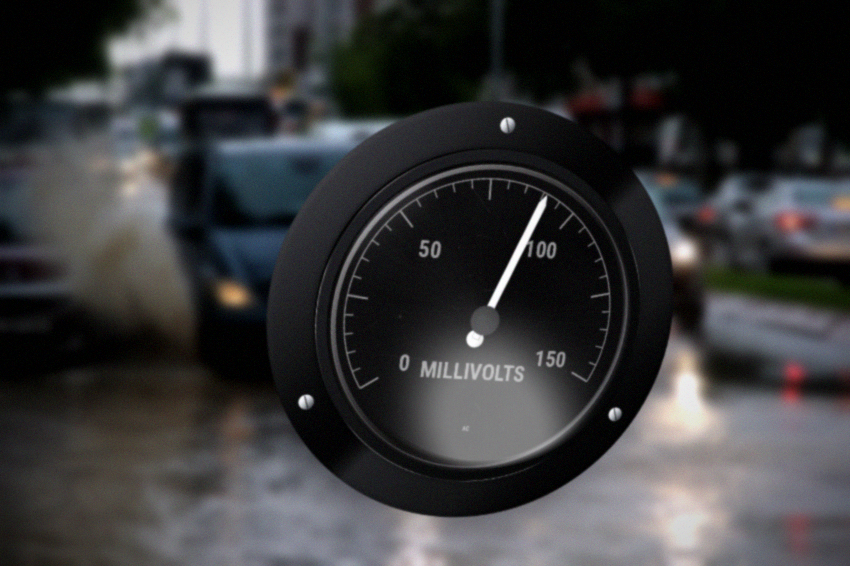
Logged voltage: 90; mV
